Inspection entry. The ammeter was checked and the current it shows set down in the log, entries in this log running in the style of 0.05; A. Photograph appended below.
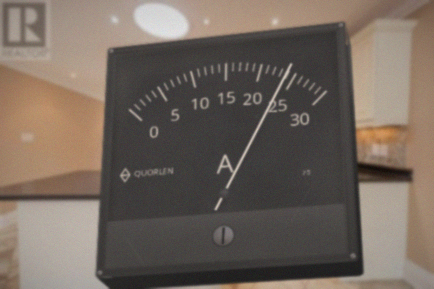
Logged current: 24; A
